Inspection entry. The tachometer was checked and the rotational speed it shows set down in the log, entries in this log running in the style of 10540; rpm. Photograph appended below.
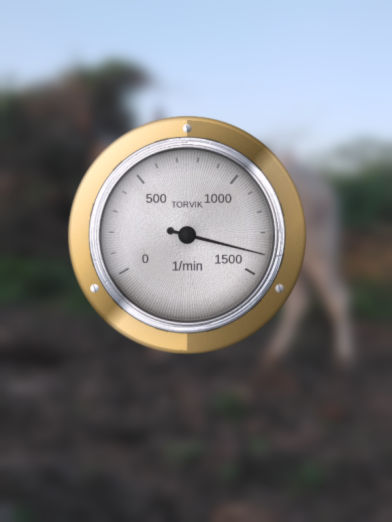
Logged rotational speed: 1400; rpm
